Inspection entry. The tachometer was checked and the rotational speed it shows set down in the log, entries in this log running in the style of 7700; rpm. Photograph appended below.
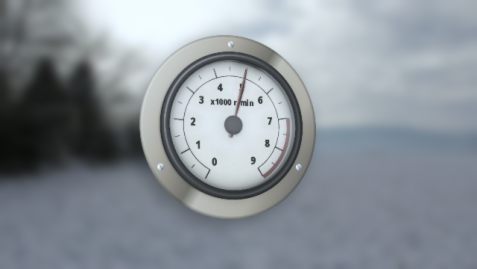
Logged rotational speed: 5000; rpm
